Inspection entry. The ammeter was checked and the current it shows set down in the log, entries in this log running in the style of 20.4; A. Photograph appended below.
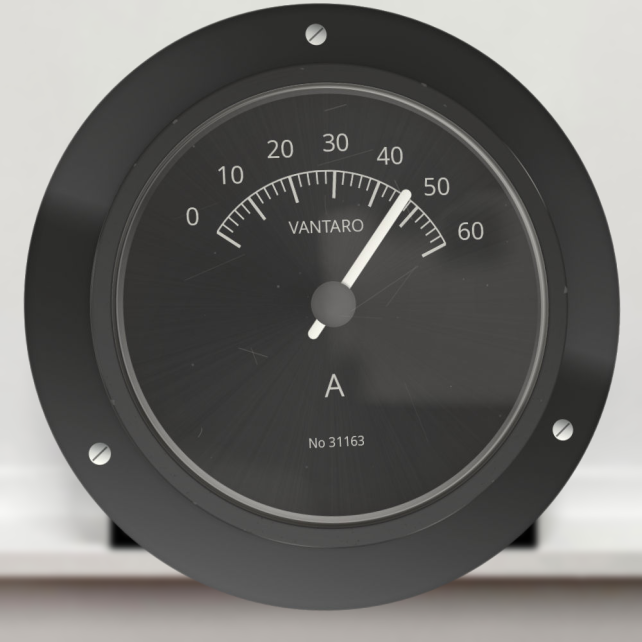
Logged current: 46; A
